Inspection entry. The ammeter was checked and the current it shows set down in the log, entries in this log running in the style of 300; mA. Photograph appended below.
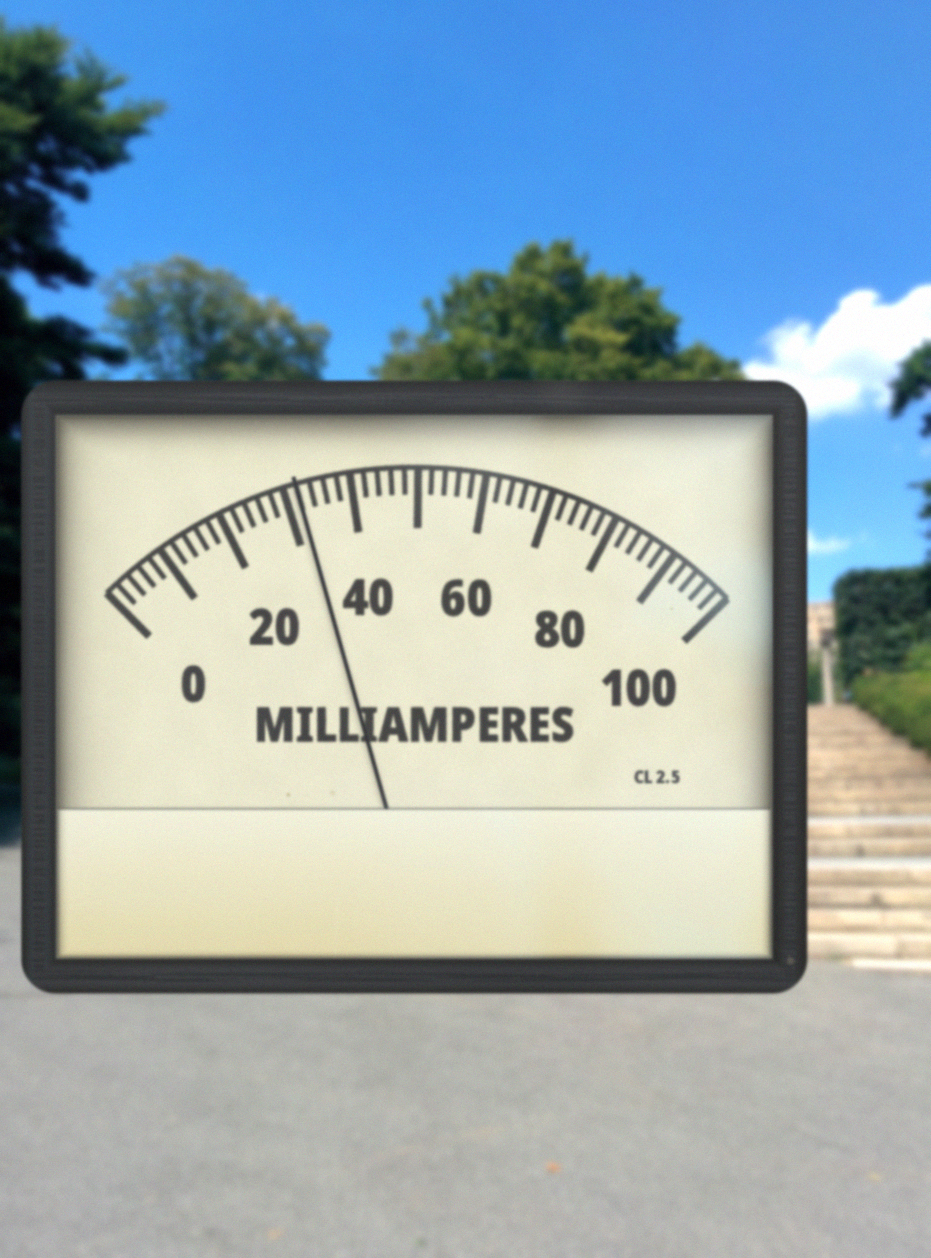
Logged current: 32; mA
